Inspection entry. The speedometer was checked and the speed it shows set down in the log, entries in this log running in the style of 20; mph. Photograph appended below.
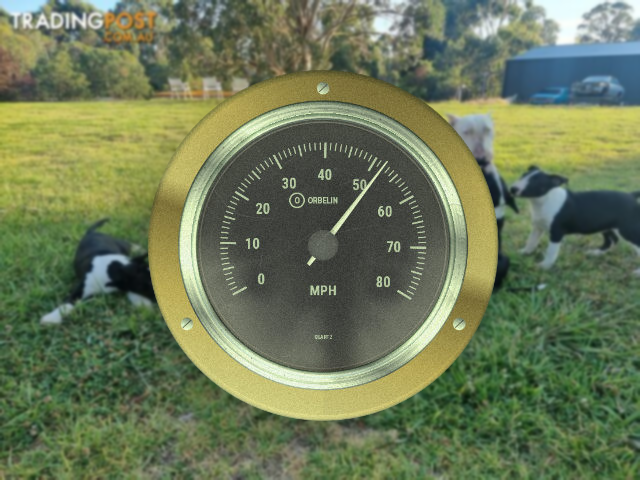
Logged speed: 52; mph
